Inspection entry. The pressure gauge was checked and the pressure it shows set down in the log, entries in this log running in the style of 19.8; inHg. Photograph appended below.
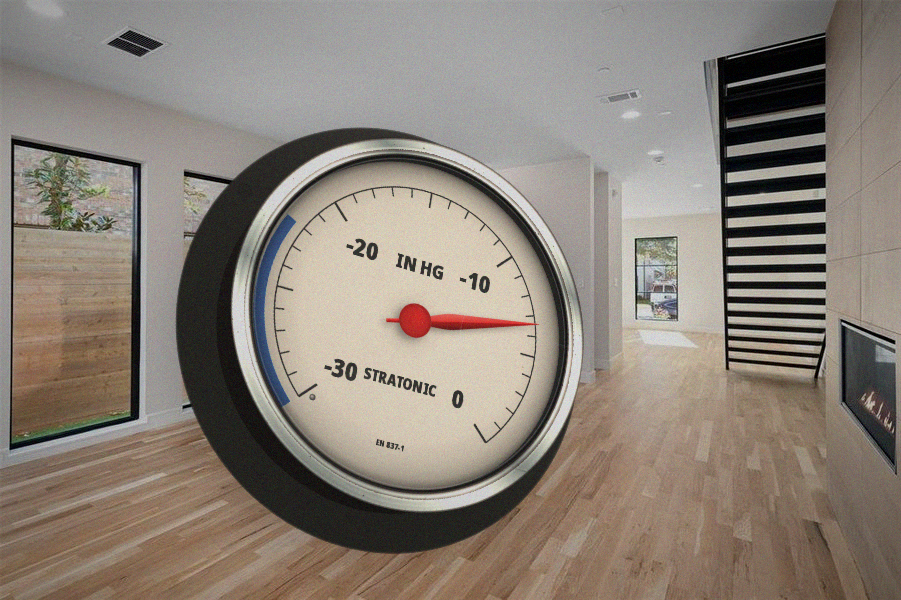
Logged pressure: -6.5; inHg
